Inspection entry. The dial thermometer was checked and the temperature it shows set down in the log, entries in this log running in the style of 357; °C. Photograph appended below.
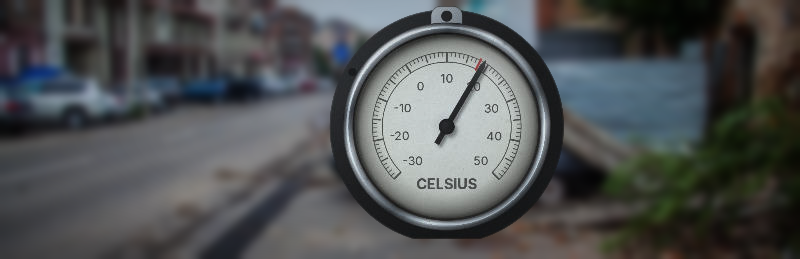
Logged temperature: 19; °C
